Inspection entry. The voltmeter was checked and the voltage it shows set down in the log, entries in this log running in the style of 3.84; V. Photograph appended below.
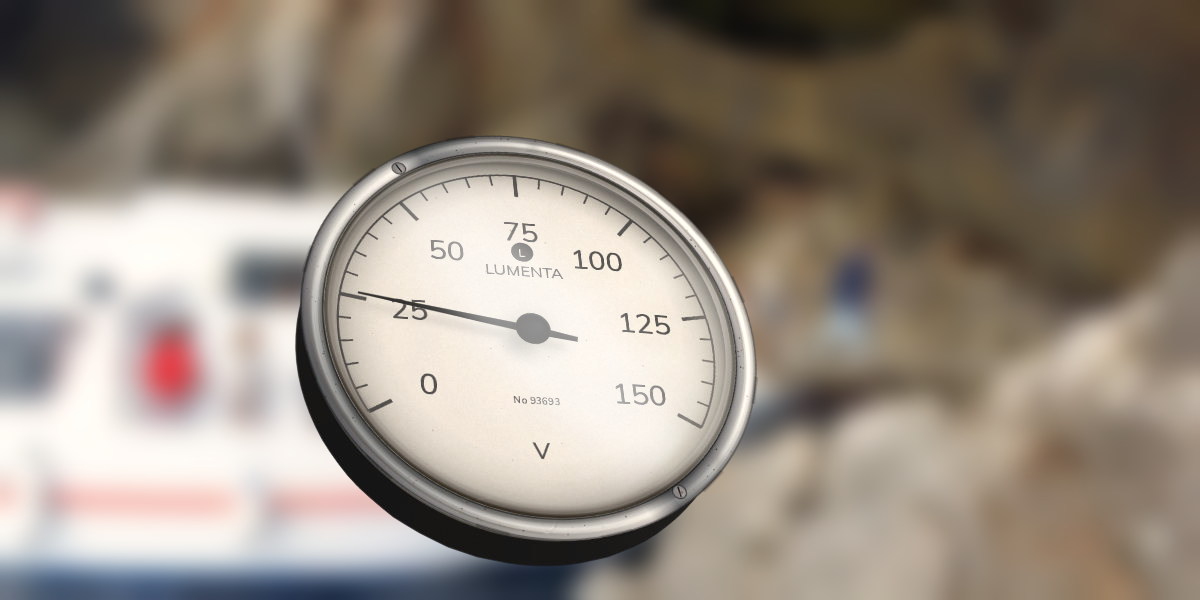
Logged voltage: 25; V
